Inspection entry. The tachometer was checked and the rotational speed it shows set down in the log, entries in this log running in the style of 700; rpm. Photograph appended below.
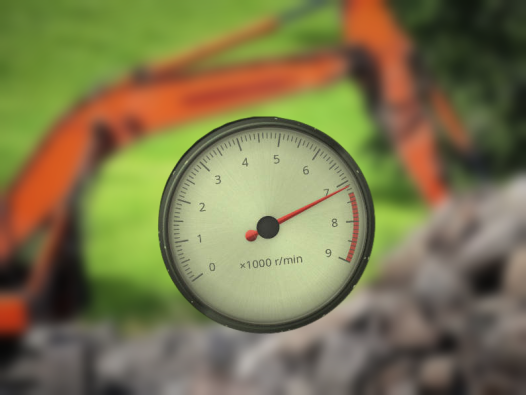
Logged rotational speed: 7100; rpm
